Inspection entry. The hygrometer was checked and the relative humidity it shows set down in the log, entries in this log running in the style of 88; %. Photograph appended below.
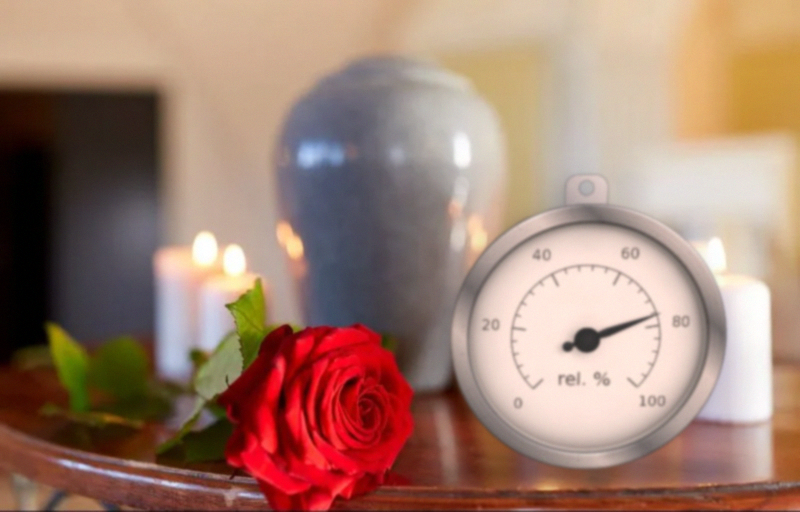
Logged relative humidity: 76; %
